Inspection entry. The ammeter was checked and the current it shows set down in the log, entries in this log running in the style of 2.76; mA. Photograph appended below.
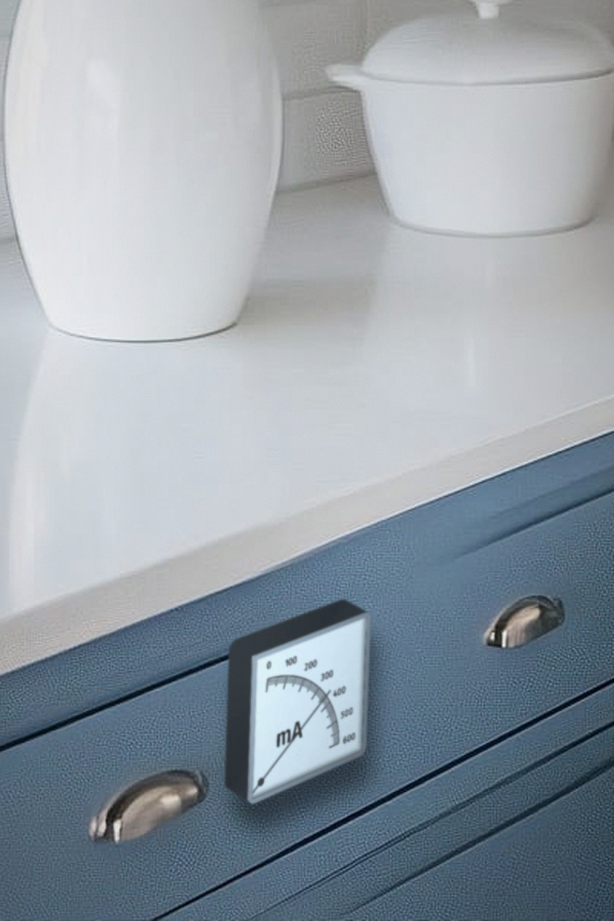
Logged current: 350; mA
